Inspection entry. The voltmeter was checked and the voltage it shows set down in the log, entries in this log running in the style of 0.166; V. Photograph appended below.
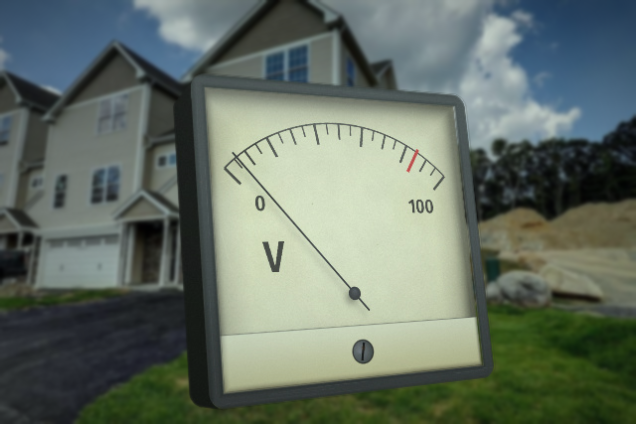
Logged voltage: 5; V
